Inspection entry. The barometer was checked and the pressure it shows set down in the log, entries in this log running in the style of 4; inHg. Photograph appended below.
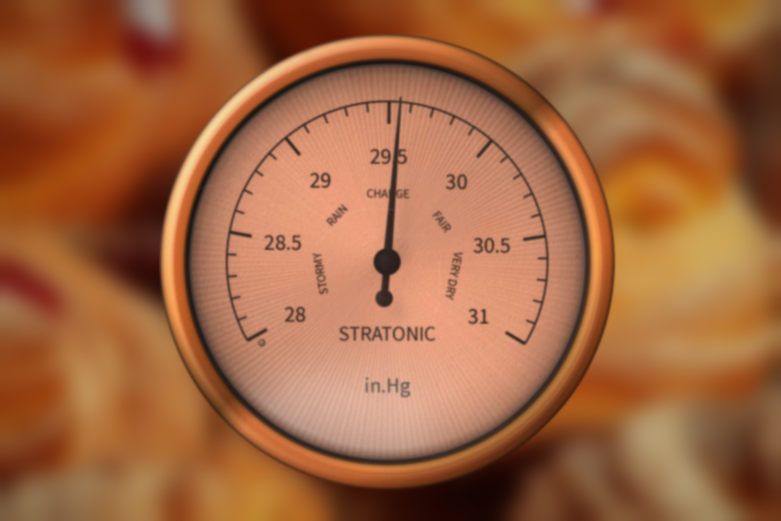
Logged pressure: 29.55; inHg
